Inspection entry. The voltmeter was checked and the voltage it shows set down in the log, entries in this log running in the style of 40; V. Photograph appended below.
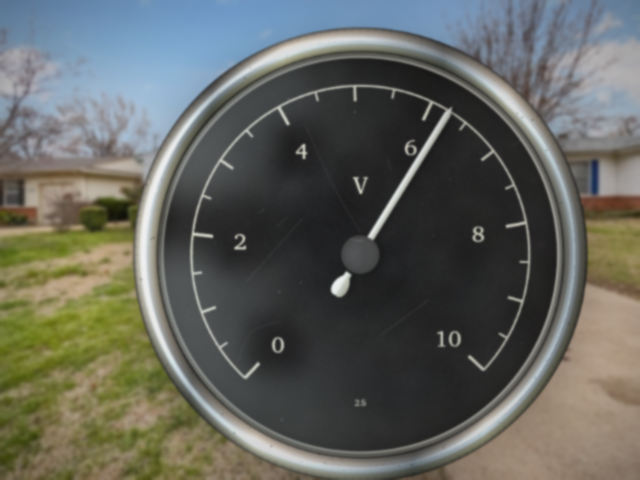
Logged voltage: 6.25; V
